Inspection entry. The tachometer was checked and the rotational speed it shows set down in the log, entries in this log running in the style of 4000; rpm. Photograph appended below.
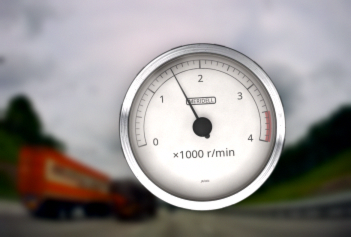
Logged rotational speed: 1500; rpm
